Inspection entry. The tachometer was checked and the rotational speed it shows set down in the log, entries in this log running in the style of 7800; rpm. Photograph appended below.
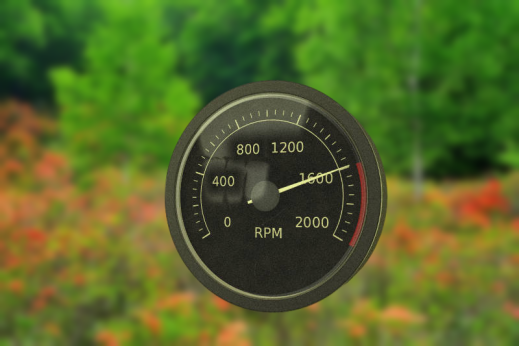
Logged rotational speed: 1600; rpm
